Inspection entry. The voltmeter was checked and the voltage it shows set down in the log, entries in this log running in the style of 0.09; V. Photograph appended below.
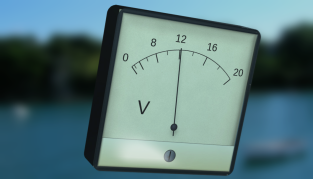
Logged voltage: 12; V
